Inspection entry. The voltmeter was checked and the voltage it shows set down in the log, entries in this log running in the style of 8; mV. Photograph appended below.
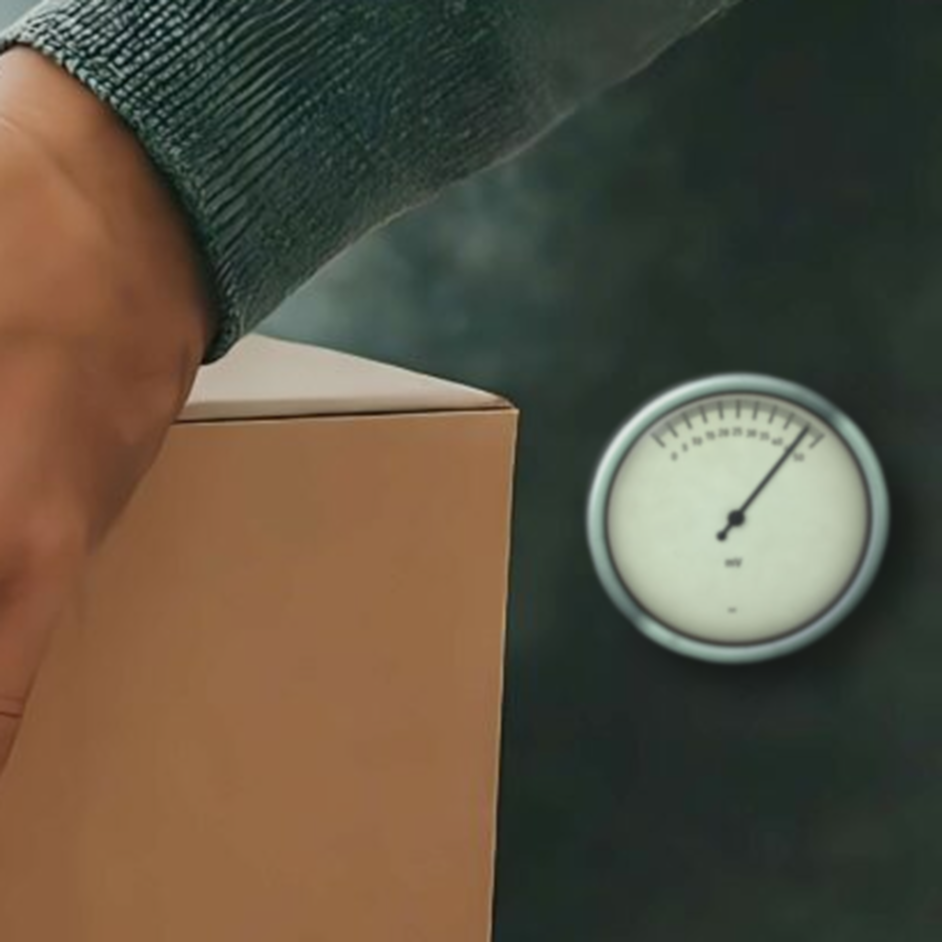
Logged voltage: 45; mV
